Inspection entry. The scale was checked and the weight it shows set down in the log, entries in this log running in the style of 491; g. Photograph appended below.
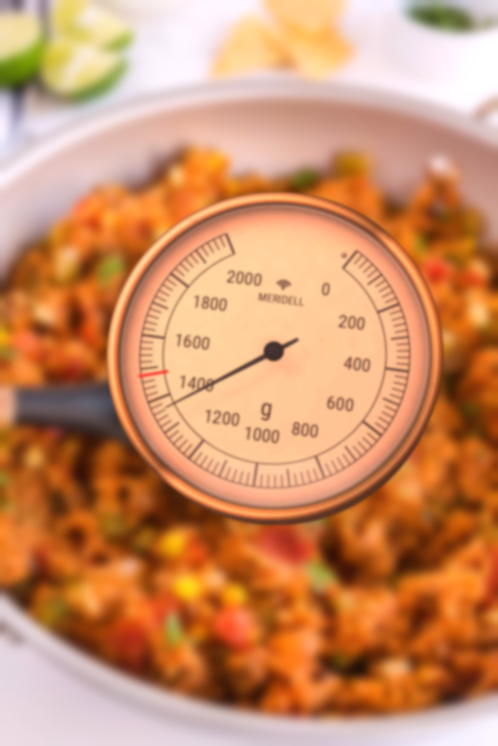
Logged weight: 1360; g
